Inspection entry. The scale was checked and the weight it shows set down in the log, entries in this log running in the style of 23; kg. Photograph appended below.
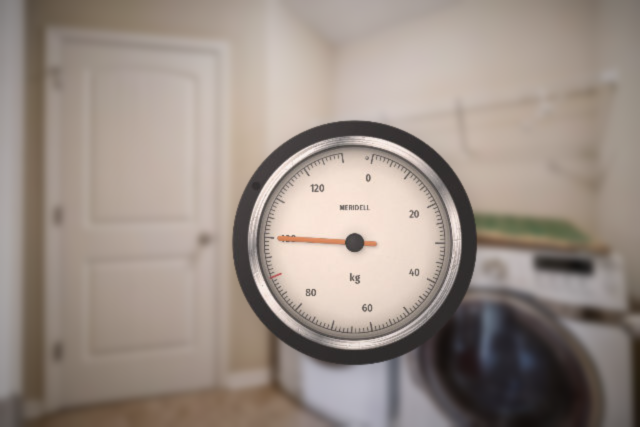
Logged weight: 100; kg
